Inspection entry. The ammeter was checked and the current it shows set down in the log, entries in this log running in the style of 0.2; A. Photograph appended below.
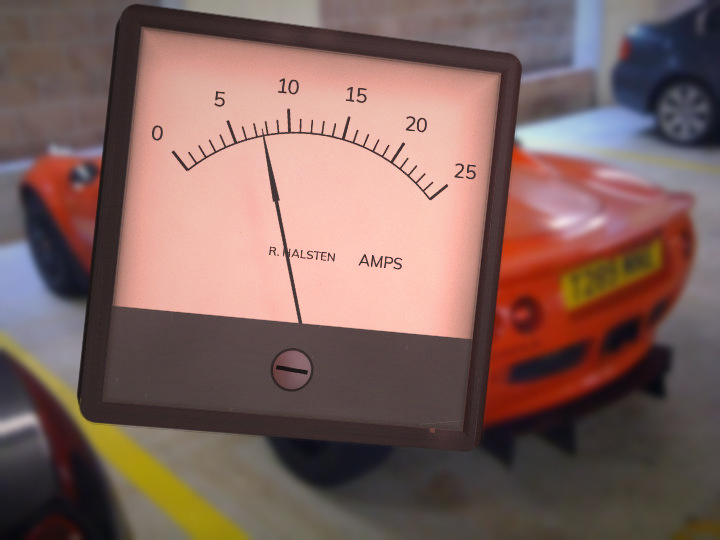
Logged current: 7.5; A
